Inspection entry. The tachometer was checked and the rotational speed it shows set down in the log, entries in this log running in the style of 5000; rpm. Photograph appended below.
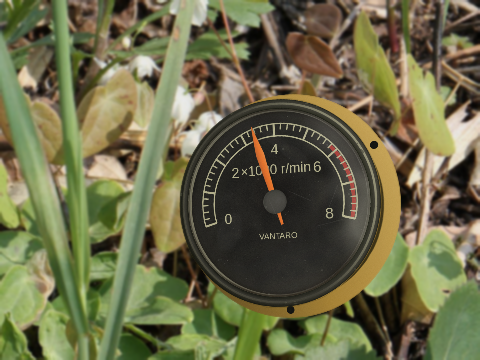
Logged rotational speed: 3400; rpm
